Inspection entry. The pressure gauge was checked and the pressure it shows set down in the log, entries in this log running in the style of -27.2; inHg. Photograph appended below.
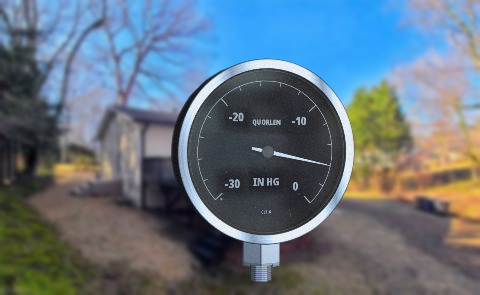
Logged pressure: -4; inHg
